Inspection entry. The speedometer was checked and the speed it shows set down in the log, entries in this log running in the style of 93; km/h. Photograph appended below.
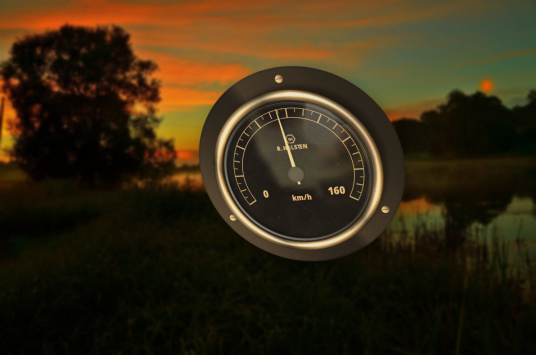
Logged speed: 75; km/h
